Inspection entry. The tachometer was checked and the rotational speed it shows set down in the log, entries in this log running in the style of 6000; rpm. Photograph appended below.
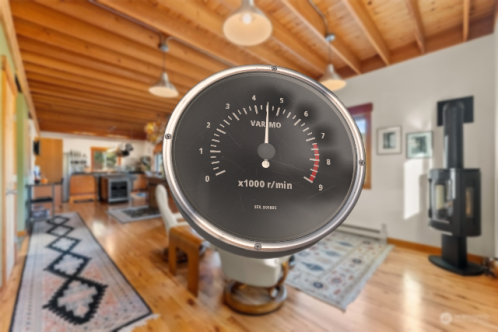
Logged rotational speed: 4500; rpm
